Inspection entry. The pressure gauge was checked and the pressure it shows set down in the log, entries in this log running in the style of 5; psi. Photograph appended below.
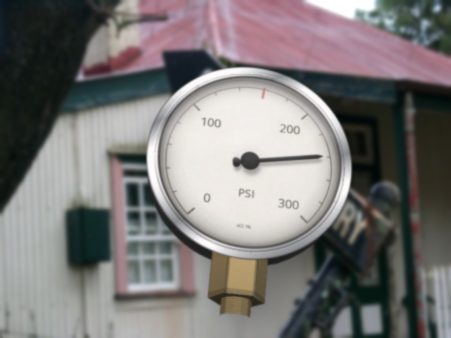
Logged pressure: 240; psi
